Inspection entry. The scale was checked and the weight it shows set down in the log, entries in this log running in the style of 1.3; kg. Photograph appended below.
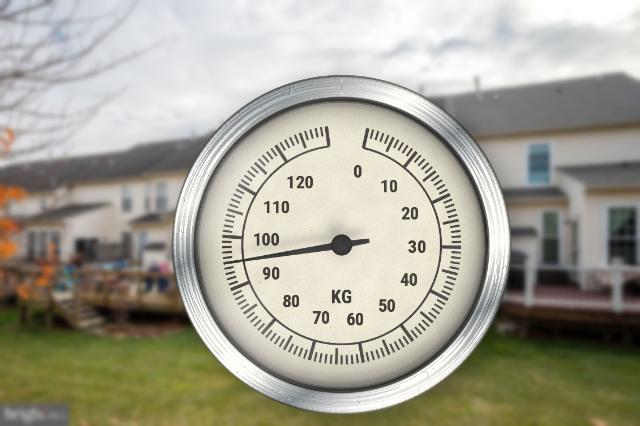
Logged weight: 95; kg
